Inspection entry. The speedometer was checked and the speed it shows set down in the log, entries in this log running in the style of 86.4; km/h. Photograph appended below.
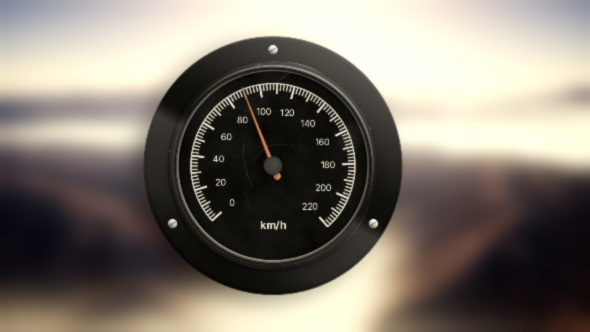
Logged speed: 90; km/h
